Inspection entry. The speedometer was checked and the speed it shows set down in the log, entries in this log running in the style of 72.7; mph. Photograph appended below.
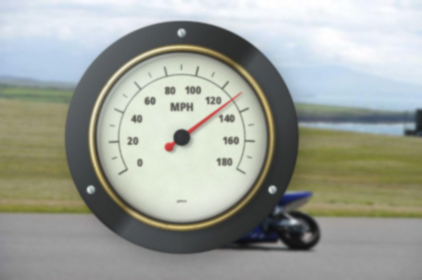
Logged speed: 130; mph
